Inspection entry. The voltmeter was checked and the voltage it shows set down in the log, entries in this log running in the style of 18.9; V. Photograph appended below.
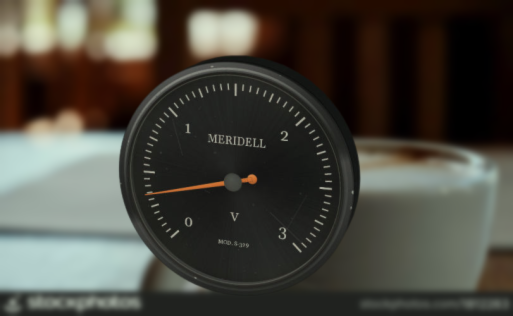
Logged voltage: 0.35; V
